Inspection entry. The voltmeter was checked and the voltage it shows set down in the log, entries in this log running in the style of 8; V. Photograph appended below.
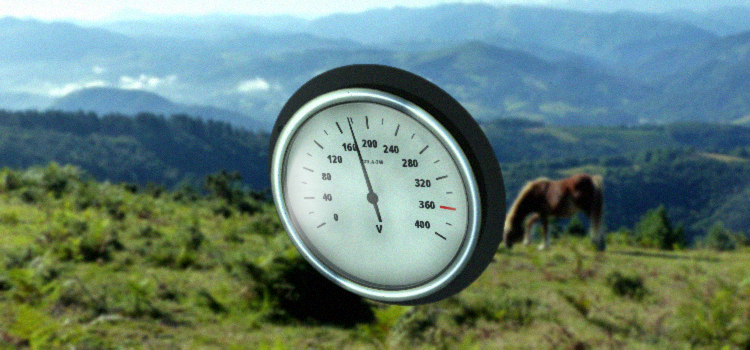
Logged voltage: 180; V
